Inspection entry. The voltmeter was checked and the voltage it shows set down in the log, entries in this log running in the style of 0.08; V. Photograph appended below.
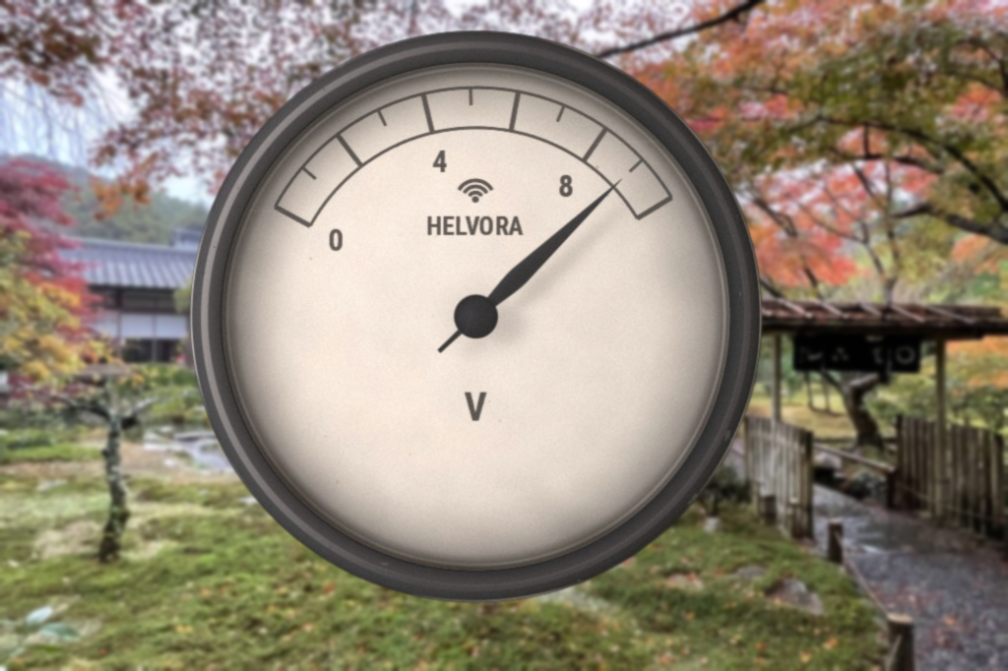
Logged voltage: 9; V
